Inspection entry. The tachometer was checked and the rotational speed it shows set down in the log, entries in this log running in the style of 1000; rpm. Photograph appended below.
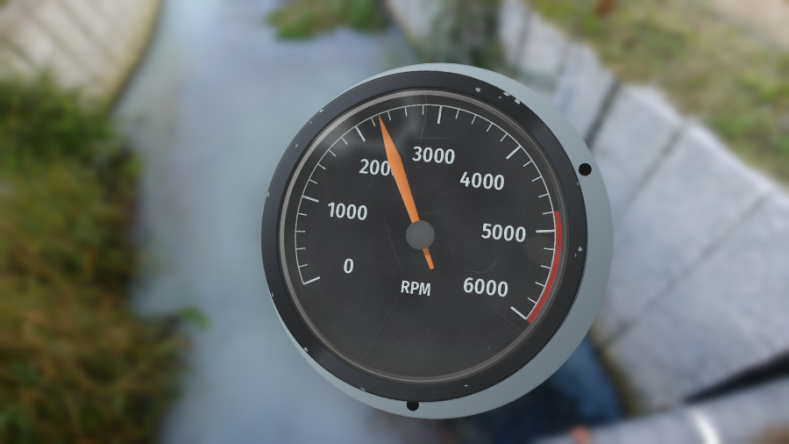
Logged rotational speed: 2300; rpm
